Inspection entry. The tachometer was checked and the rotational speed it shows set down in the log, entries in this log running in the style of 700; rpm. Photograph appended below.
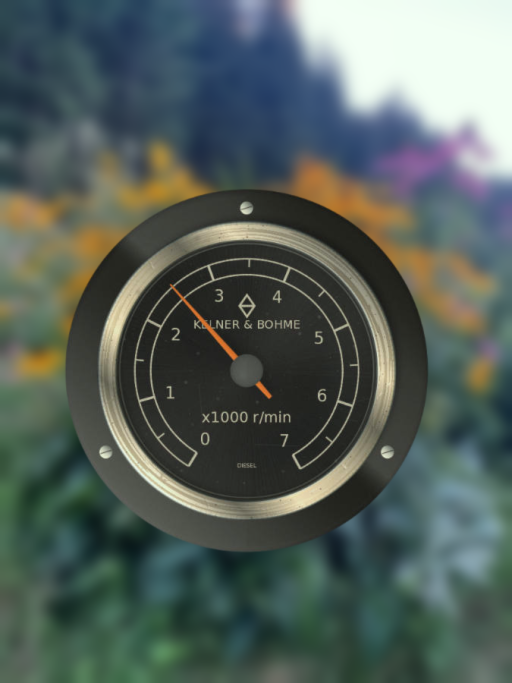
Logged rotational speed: 2500; rpm
